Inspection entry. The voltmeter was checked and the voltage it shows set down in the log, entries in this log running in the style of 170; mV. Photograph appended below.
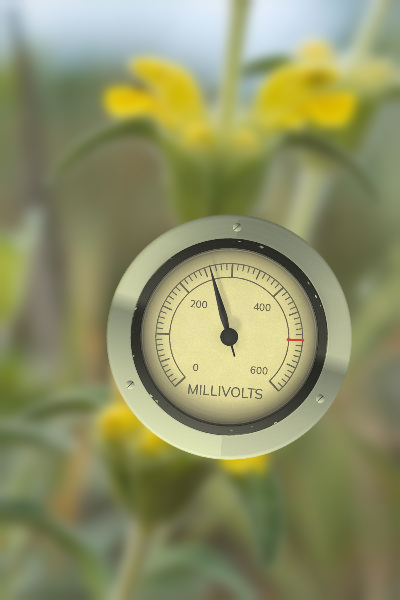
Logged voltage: 260; mV
